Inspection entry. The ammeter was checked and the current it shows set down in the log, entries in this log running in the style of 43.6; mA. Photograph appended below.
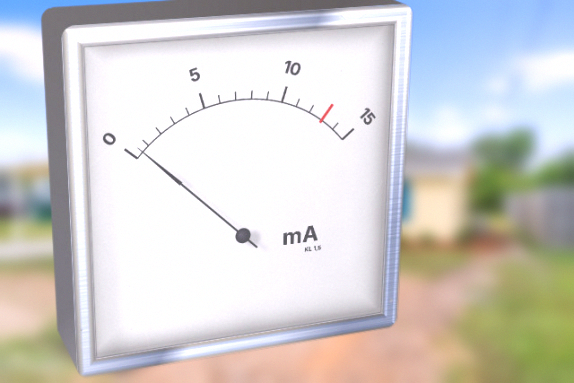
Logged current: 0.5; mA
